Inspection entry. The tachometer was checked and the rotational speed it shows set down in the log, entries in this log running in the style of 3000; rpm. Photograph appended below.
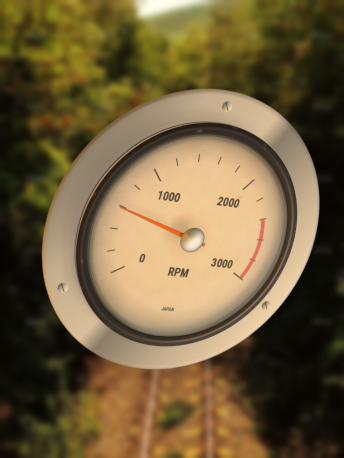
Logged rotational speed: 600; rpm
